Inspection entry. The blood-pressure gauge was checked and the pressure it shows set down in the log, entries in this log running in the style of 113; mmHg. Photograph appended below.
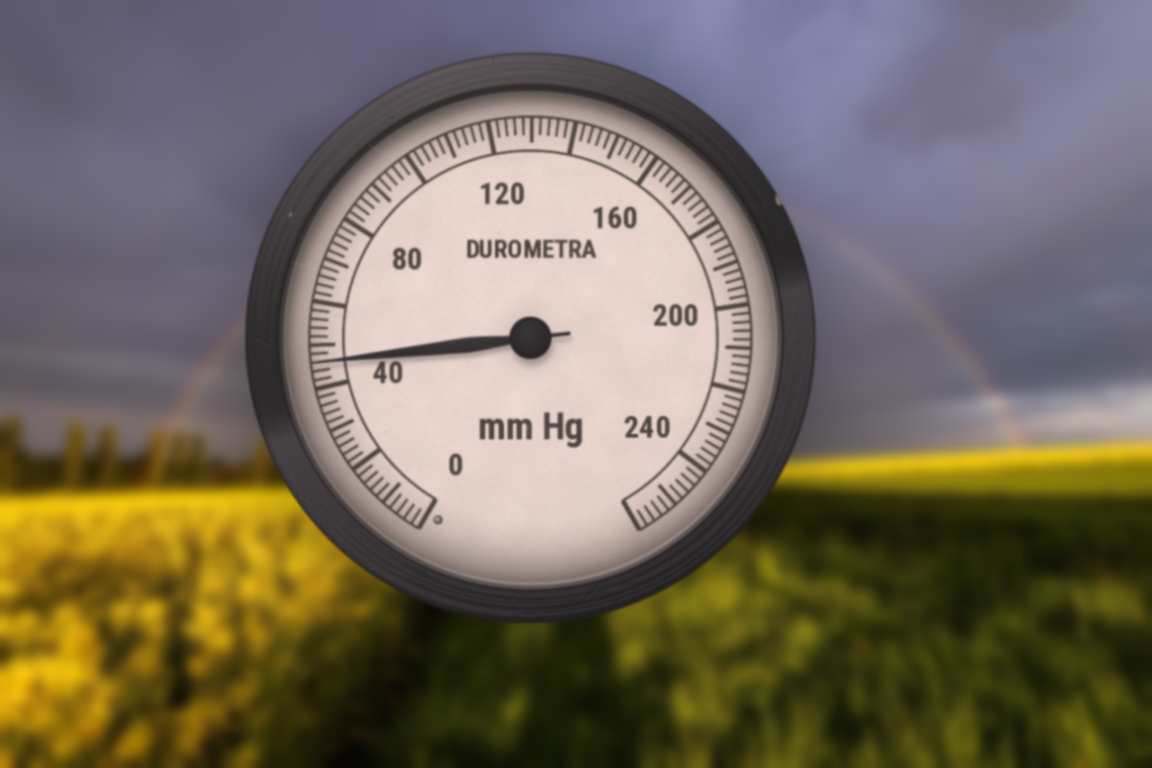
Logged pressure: 46; mmHg
